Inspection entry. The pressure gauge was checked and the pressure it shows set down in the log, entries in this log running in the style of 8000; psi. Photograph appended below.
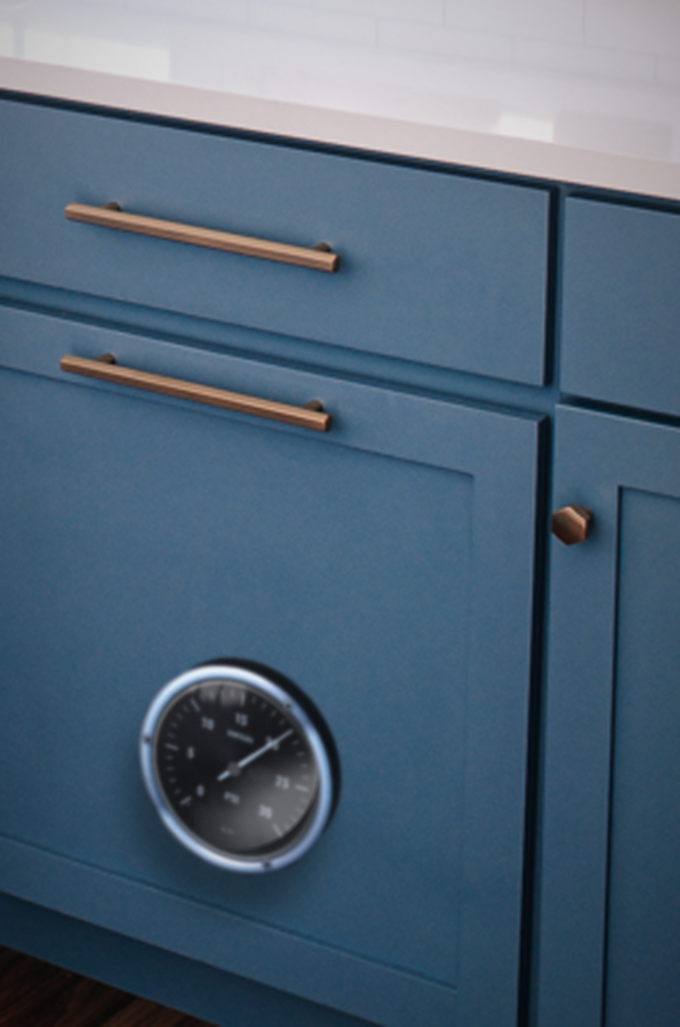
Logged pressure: 20; psi
